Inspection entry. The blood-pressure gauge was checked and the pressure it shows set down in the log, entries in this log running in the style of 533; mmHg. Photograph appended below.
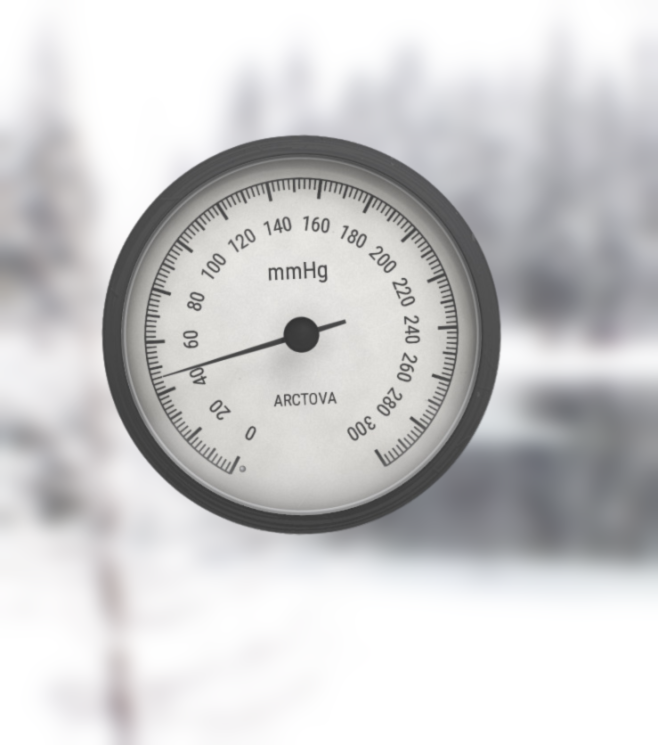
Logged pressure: 46; mmHg
